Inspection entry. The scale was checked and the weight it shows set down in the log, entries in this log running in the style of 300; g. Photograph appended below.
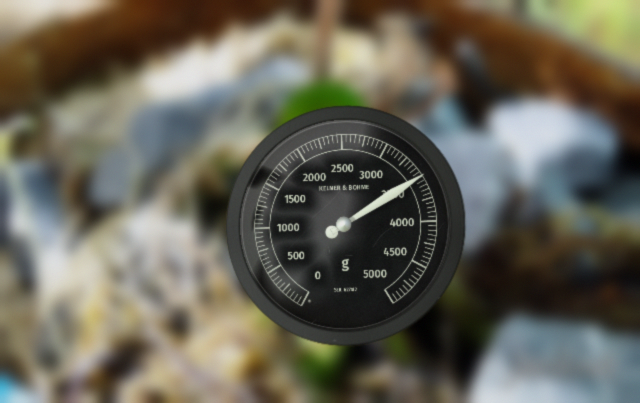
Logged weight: 3500; g
